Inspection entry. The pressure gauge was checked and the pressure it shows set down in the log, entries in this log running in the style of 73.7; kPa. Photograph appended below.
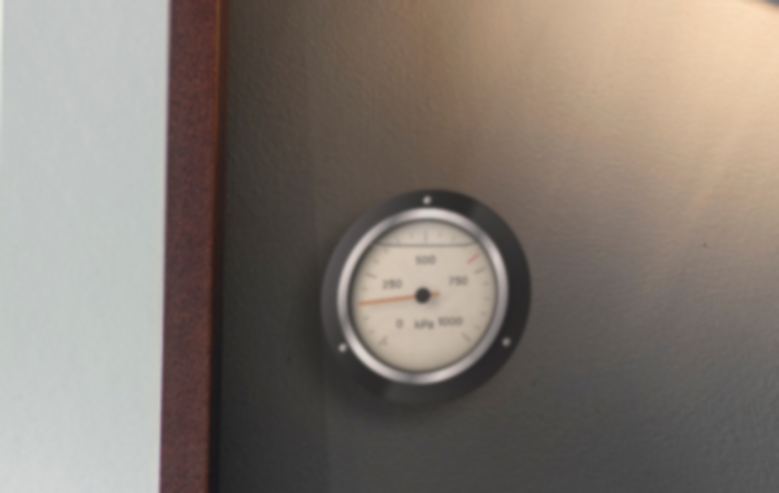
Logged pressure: 150; kPa
